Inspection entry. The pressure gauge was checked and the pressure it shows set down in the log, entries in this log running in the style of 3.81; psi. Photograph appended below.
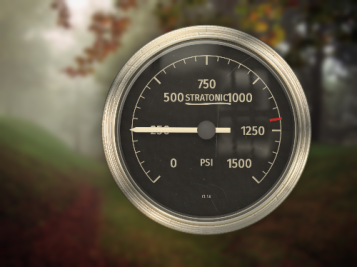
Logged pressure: 250; psi
